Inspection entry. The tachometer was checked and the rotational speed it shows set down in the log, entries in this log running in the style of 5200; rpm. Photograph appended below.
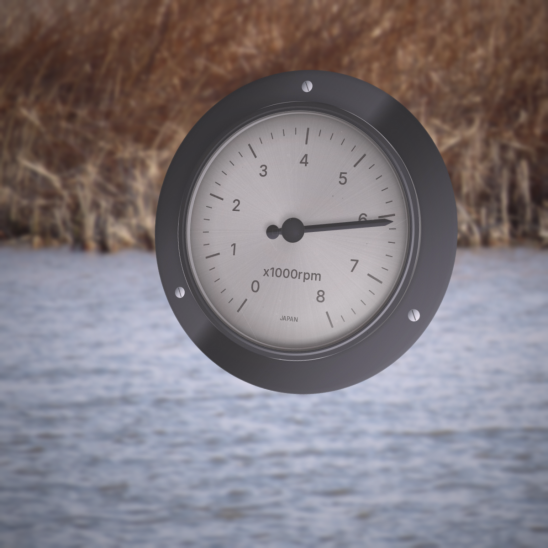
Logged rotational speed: 6100; rpm
